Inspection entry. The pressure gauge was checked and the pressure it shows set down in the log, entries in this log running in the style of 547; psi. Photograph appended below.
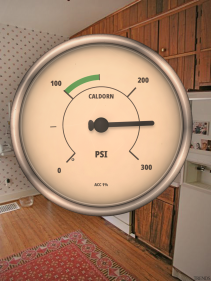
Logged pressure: 250; psi
